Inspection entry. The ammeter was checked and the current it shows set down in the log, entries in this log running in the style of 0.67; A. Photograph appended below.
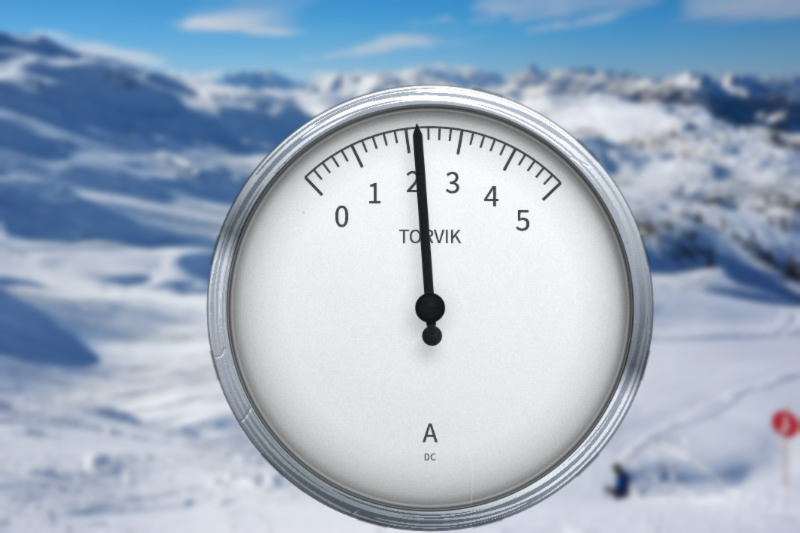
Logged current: 2.2; A
